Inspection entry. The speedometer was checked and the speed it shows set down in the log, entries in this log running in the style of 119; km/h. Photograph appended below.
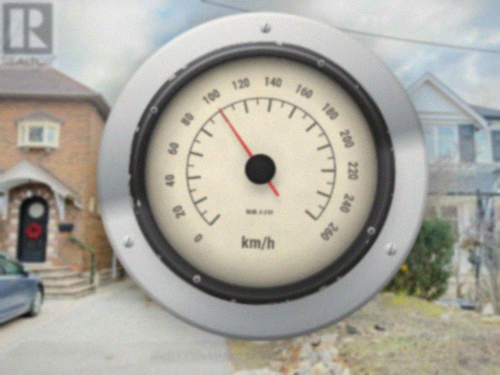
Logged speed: 100; km/h
